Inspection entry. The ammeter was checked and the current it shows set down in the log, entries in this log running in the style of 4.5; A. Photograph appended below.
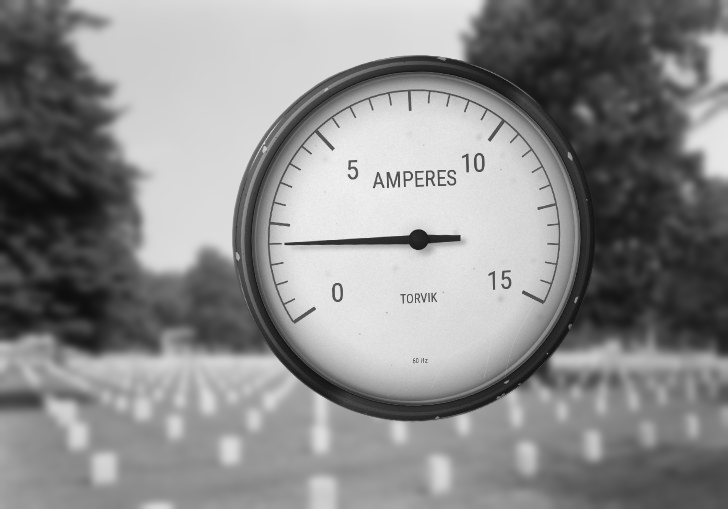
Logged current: 2; A
